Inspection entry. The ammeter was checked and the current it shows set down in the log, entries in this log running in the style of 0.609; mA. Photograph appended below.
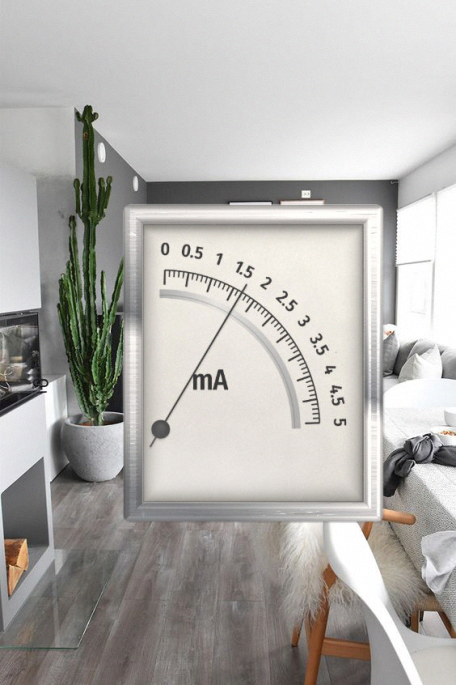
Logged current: 1.7; mA
